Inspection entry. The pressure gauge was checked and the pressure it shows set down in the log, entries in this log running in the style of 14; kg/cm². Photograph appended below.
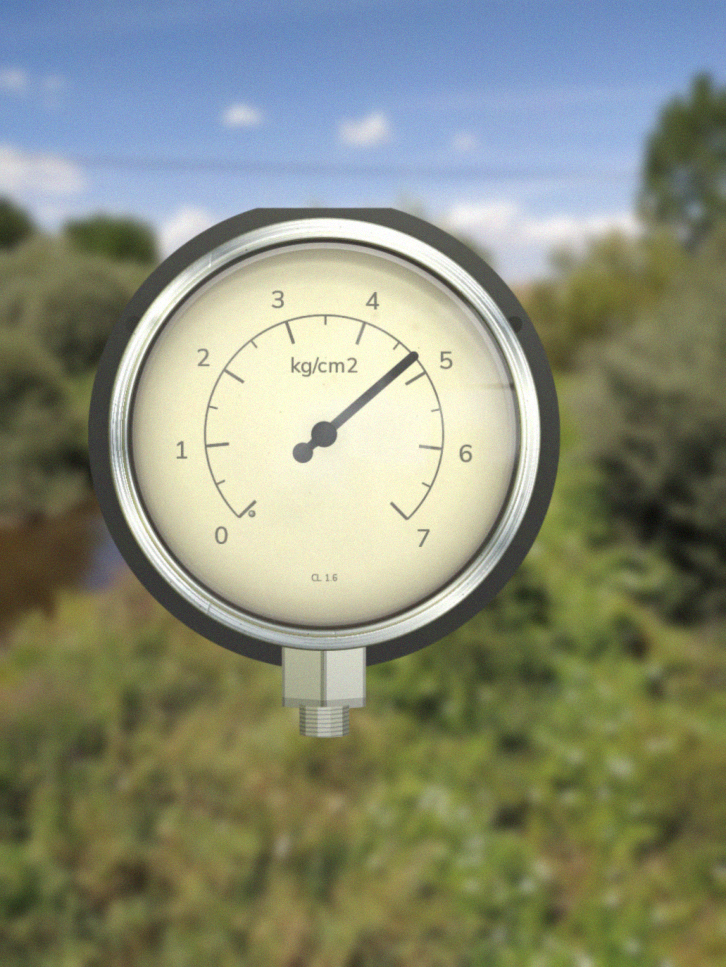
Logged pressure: 4.75; kg/cm²
